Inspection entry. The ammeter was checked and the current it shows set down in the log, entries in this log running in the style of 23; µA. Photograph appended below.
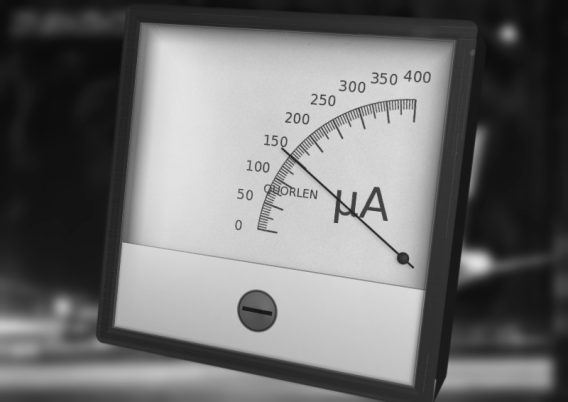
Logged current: 150; µA
